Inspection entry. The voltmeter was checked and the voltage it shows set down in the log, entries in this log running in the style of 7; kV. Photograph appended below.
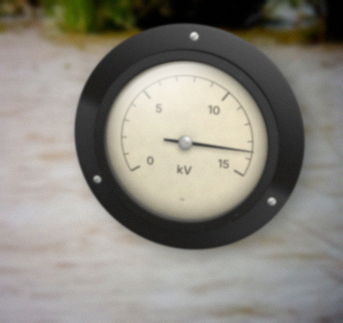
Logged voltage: 13.5; kV
